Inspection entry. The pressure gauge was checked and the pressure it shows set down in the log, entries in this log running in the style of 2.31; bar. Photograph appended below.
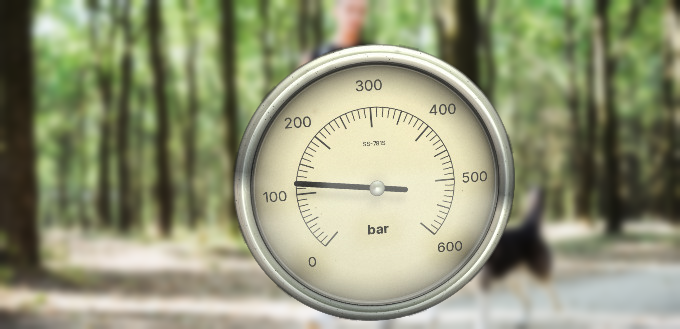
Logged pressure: 120; bar
